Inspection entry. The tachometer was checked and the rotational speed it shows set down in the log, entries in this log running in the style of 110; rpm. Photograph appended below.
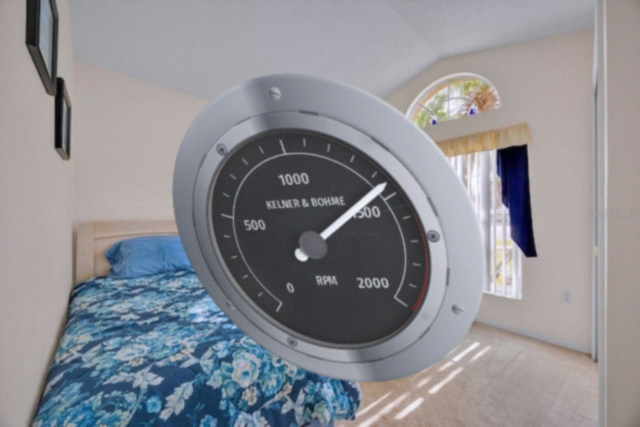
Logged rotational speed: 1450; rpm
